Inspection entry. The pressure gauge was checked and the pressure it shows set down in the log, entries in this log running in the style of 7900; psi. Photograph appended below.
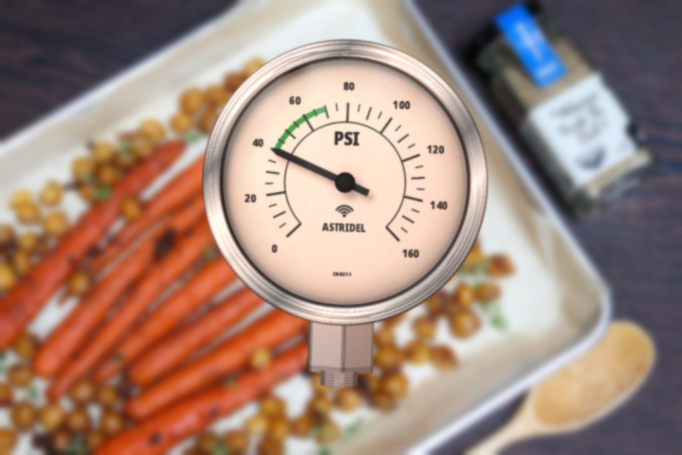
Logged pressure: 40; psi
